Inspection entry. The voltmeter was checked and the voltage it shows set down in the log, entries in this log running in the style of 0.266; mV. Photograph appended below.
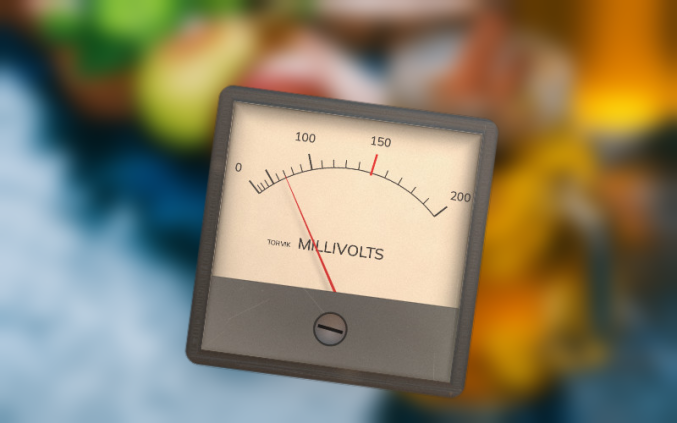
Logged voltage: 70; mV
